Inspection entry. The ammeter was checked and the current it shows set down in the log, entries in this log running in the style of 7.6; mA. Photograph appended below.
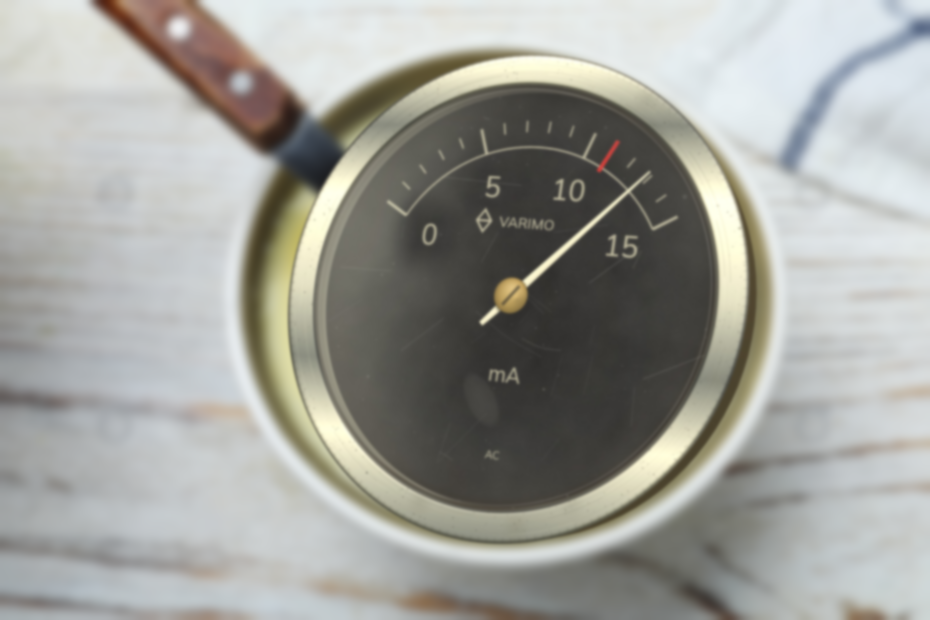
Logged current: 13; mA
